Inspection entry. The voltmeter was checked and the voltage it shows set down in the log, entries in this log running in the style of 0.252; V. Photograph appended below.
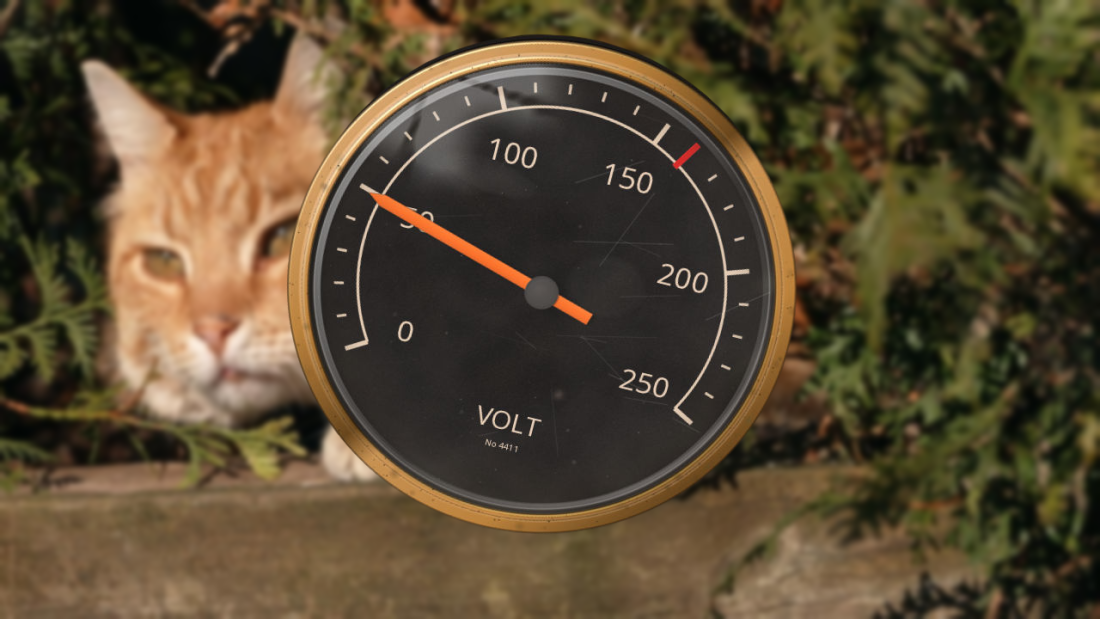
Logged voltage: 50; V
